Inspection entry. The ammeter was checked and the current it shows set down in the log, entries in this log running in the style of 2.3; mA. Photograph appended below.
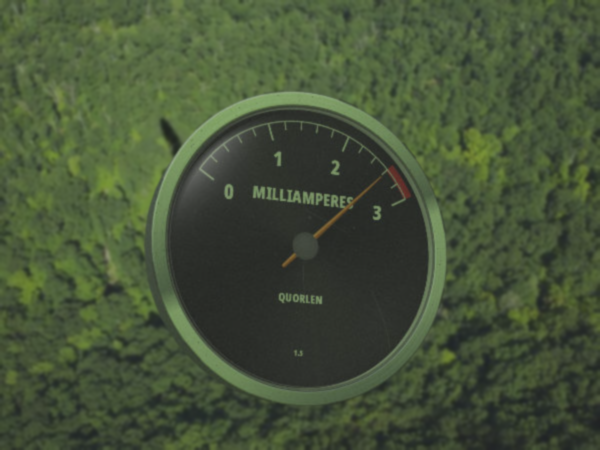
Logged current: 2.6; mA
